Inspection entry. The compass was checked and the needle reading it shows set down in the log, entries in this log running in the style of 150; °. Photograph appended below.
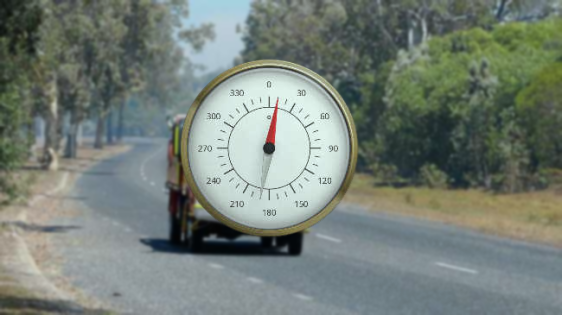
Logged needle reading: 10; °
